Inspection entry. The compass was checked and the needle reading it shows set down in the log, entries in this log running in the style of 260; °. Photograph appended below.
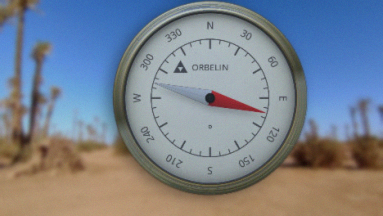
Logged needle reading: 105; °
